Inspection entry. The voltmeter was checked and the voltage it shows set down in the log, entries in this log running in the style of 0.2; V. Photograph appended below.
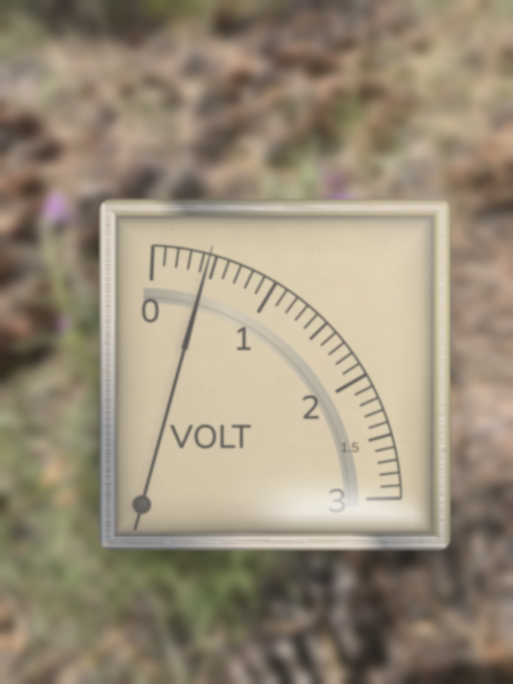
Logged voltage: 0.45; V
